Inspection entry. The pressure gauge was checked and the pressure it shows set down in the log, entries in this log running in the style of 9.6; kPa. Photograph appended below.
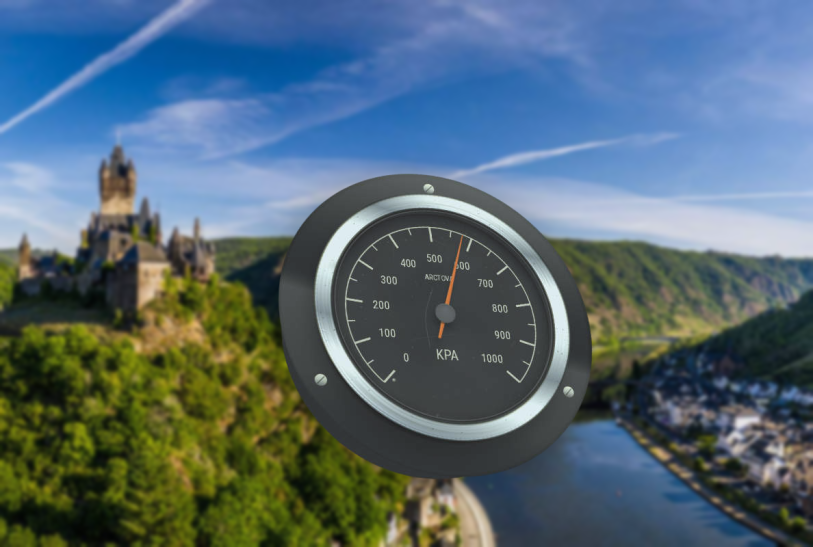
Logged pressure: 575; kPa
